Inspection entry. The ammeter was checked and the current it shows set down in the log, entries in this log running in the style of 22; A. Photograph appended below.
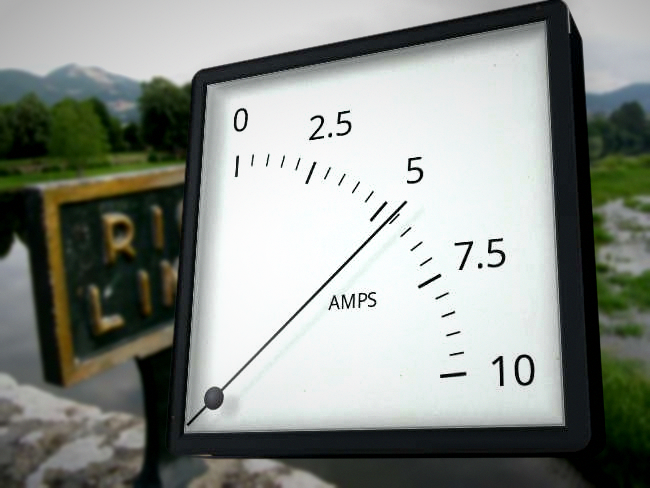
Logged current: 5.5; A
